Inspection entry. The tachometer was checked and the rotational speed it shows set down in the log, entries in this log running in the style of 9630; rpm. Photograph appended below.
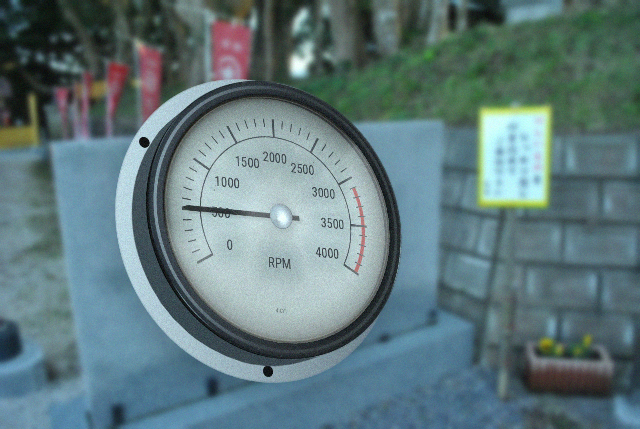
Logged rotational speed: 500; rpm
